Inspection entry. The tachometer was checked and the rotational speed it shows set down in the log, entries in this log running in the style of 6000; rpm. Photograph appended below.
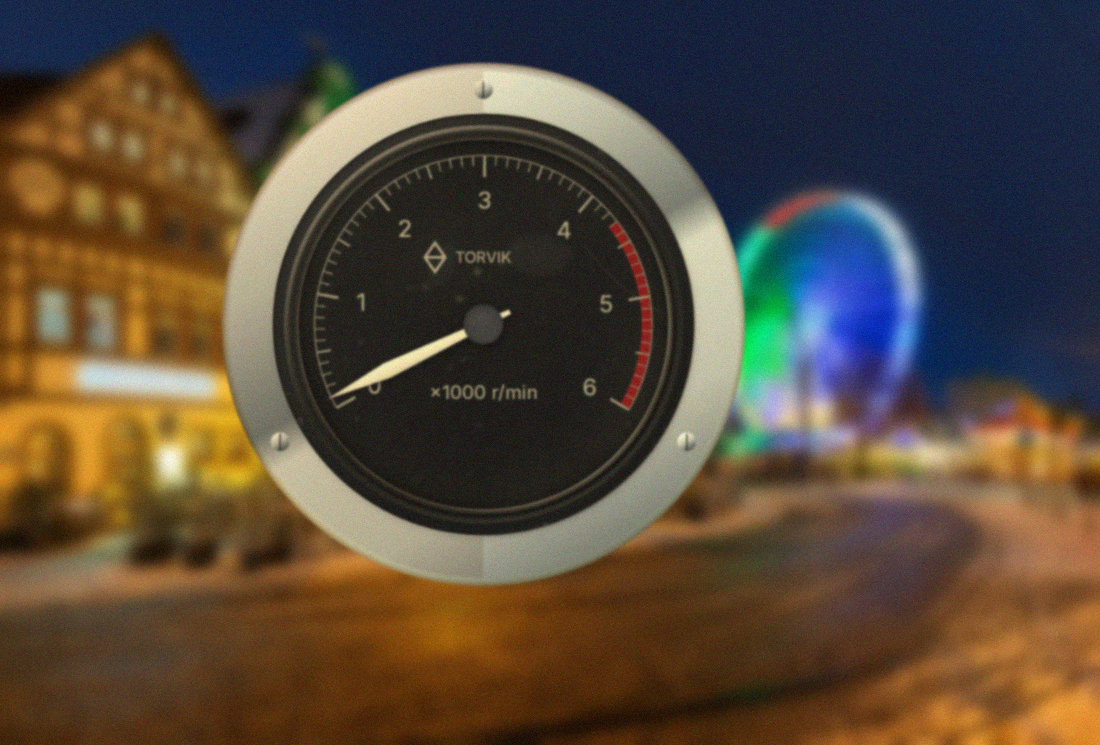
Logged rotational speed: 100; rpm
